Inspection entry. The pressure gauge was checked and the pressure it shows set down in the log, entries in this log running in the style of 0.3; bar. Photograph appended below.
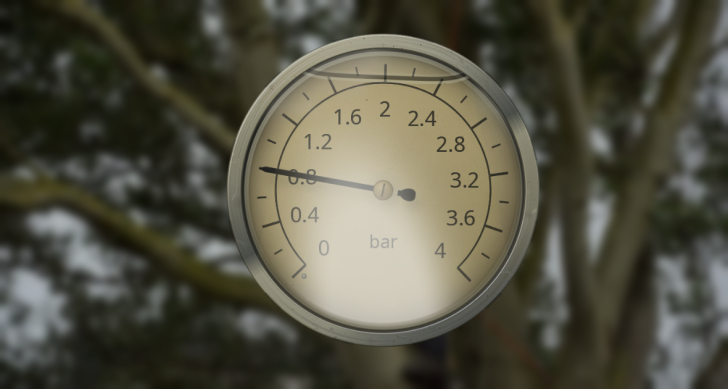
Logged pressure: 0.8; bar
